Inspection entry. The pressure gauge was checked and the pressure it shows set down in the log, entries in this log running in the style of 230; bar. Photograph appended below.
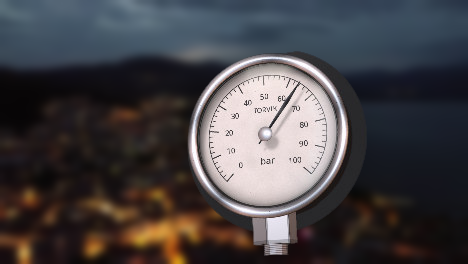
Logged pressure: 64; bar
